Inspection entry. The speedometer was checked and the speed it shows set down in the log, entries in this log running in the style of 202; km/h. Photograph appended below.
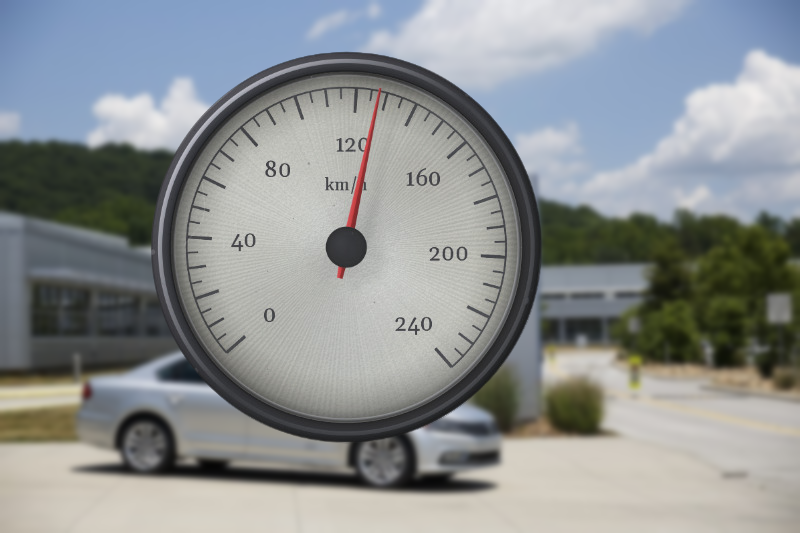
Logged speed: 127.5; km/h
